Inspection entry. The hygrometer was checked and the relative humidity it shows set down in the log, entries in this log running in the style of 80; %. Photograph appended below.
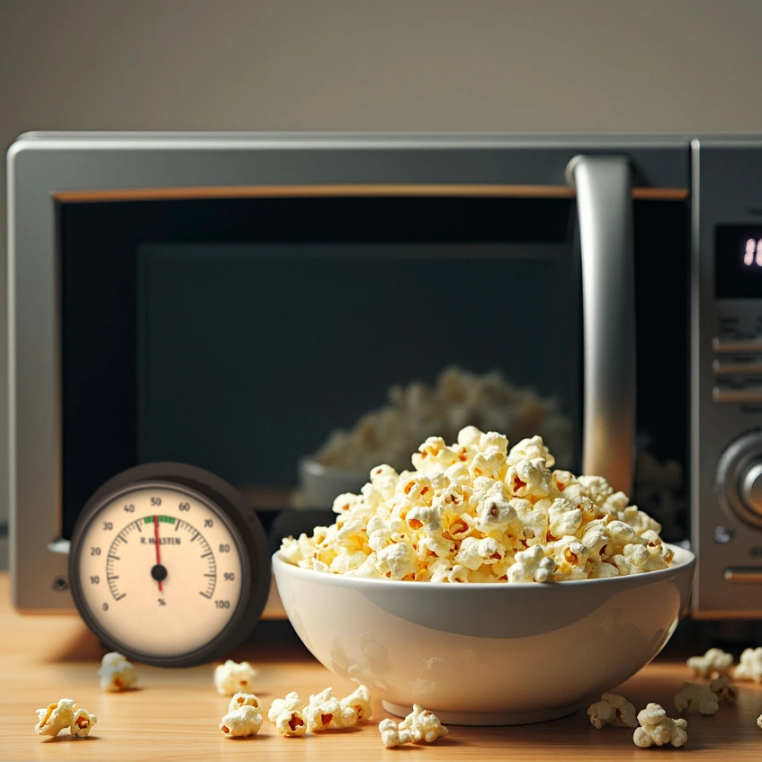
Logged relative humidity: 50; %
